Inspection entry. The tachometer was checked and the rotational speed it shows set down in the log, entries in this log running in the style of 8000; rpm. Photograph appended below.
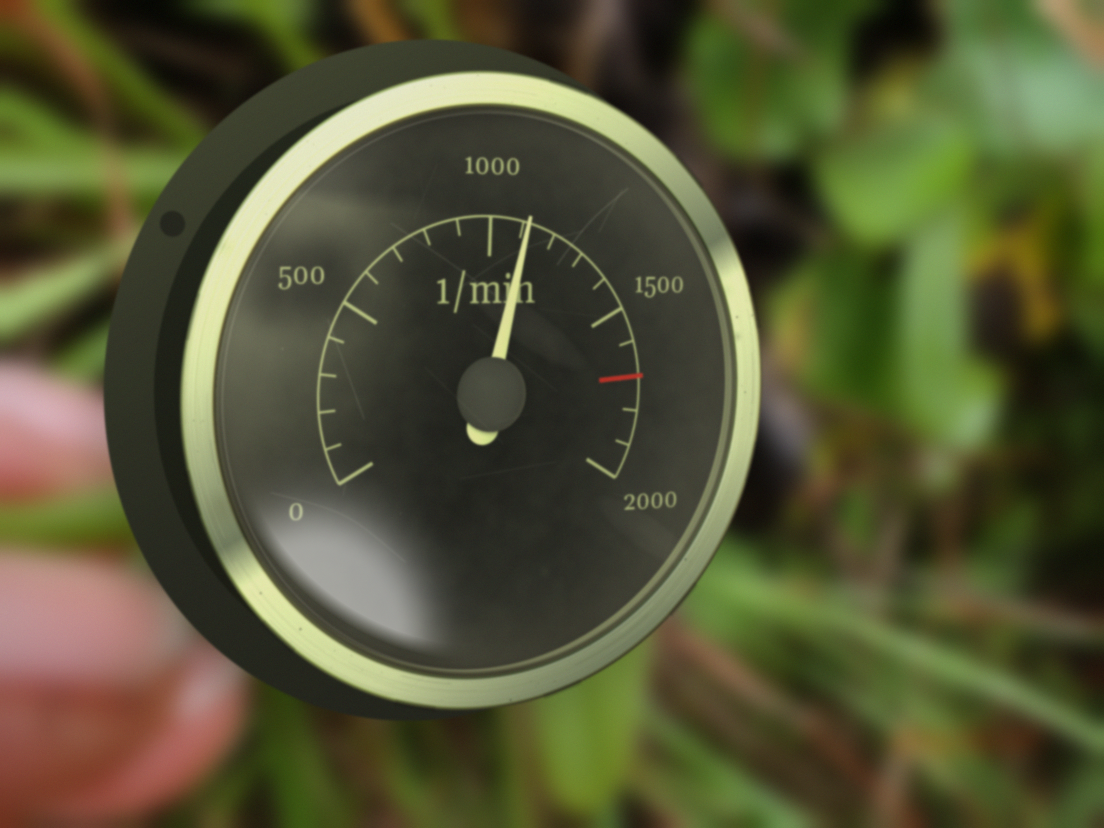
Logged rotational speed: 1100; rpm
